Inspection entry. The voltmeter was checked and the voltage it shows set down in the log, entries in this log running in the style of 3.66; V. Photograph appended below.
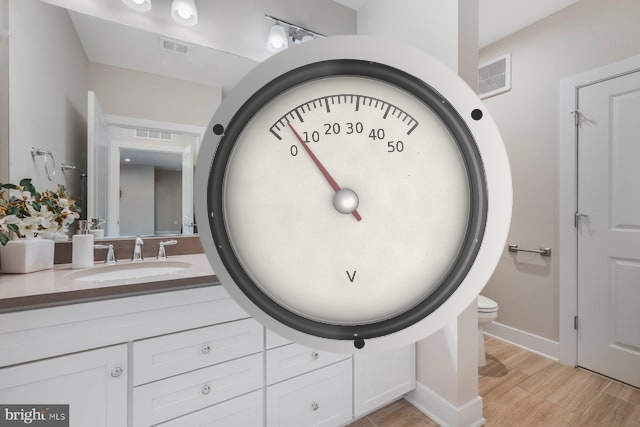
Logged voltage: 6; V
